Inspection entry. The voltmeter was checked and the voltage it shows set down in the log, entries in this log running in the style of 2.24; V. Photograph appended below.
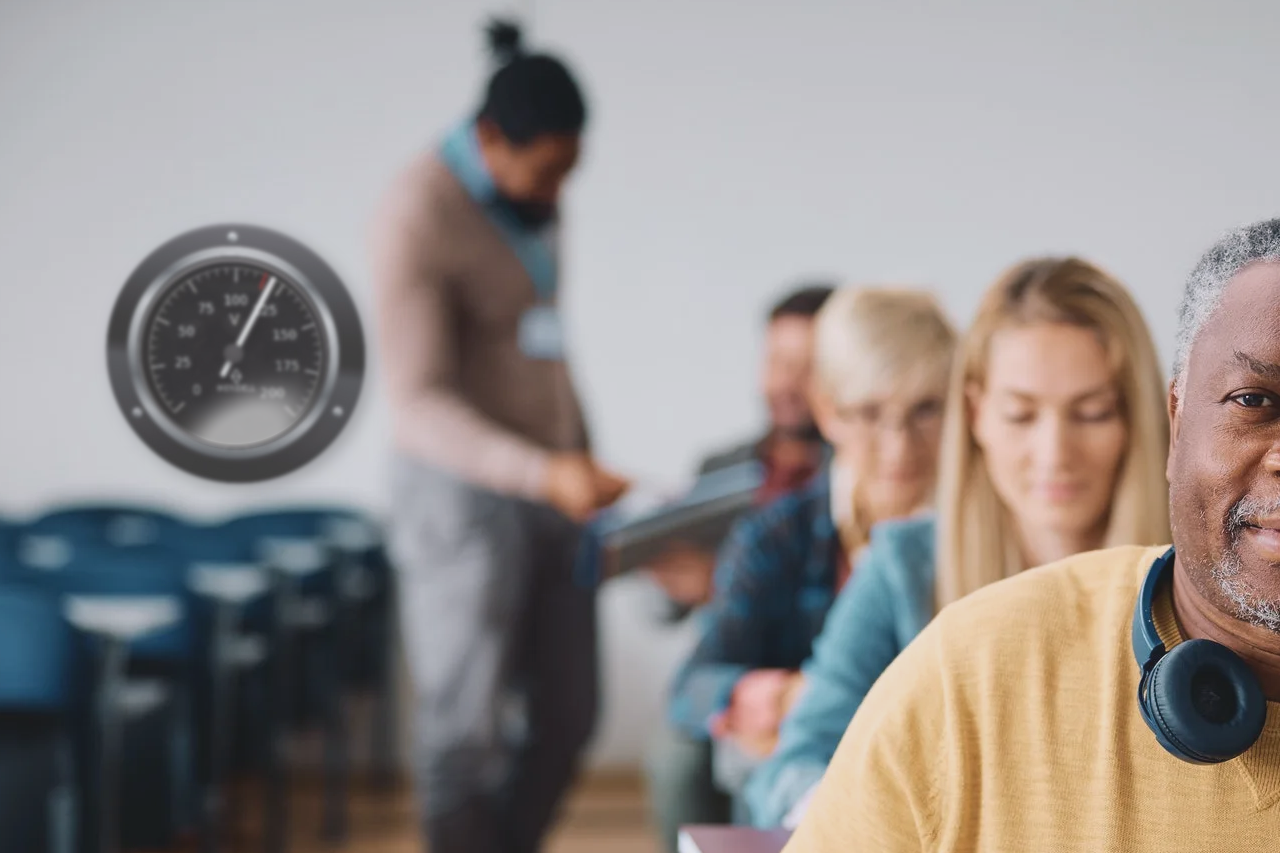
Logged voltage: 120; V
